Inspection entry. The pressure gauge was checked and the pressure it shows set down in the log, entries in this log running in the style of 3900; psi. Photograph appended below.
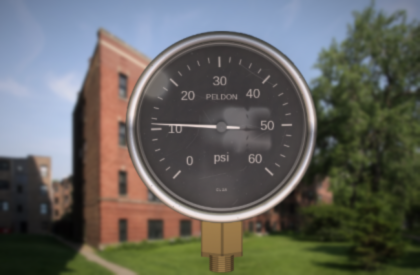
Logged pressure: 11; psi
